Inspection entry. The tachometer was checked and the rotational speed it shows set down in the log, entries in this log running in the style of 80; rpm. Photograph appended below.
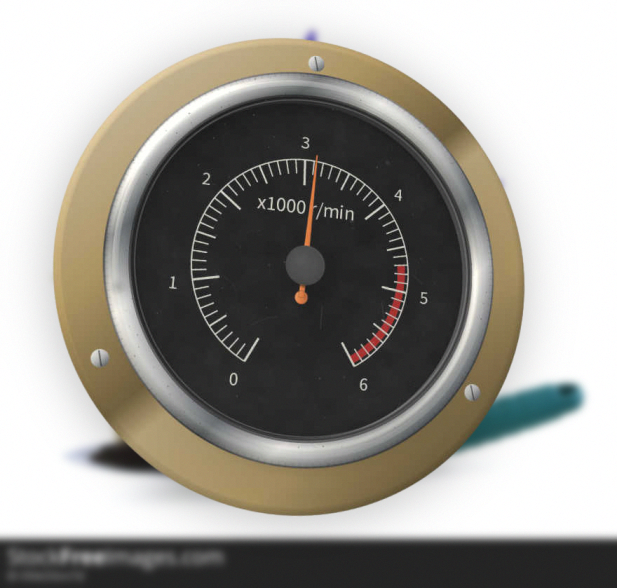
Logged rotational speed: 3100; rpm
